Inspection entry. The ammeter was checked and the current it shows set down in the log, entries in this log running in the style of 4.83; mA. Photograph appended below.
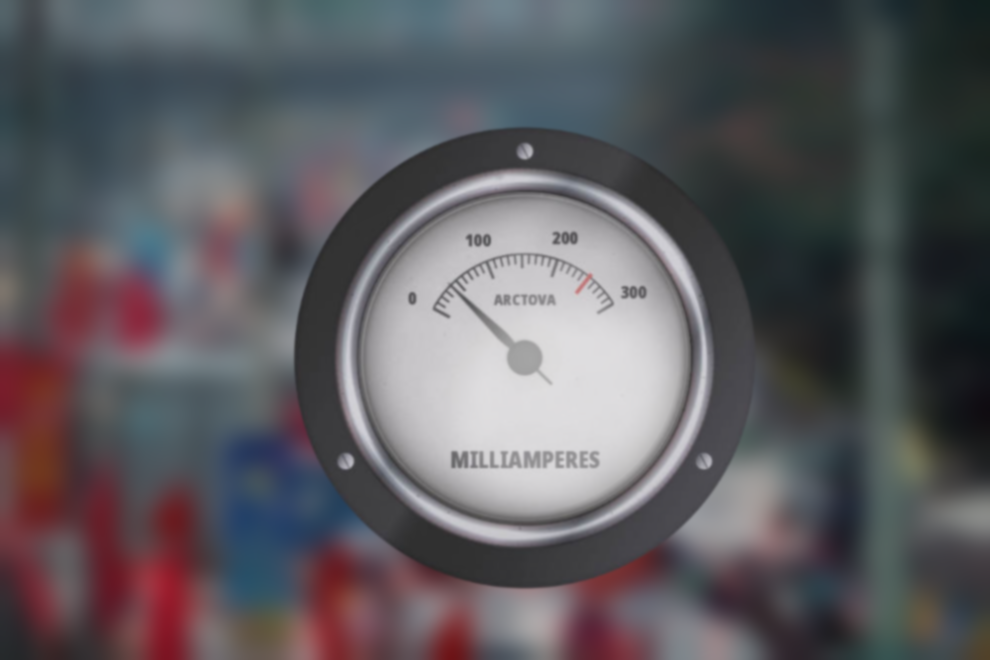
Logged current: 40; mA
